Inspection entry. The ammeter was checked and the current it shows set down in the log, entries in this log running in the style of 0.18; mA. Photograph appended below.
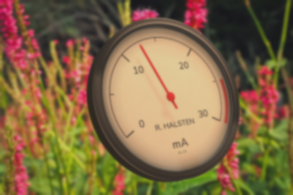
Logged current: 12.5; mA
